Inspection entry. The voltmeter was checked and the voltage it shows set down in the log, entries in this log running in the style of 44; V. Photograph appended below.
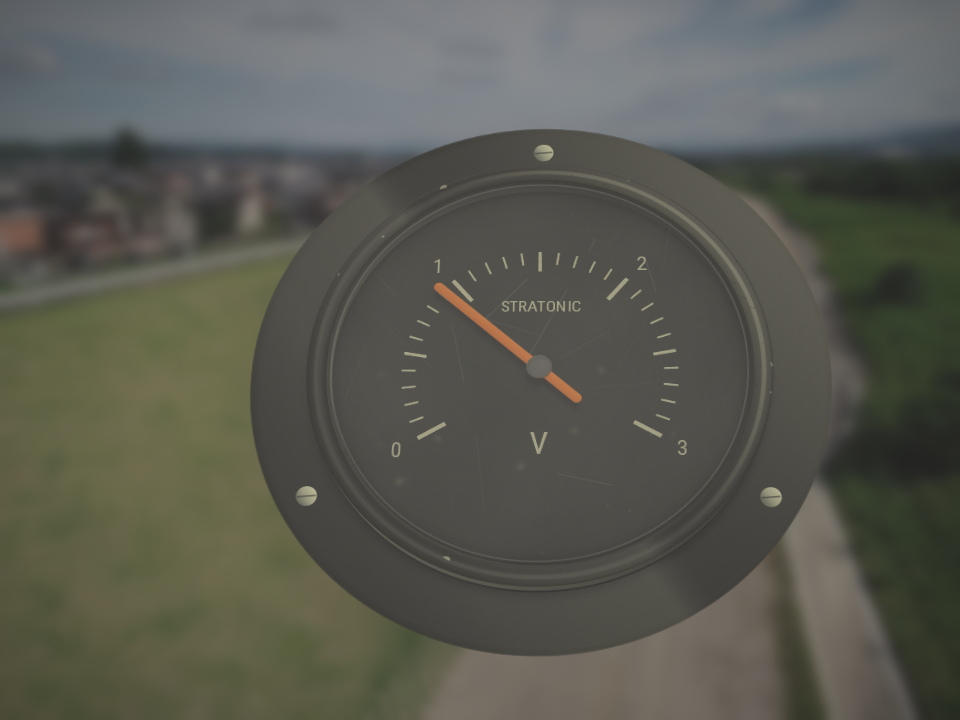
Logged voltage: 0.9; V
